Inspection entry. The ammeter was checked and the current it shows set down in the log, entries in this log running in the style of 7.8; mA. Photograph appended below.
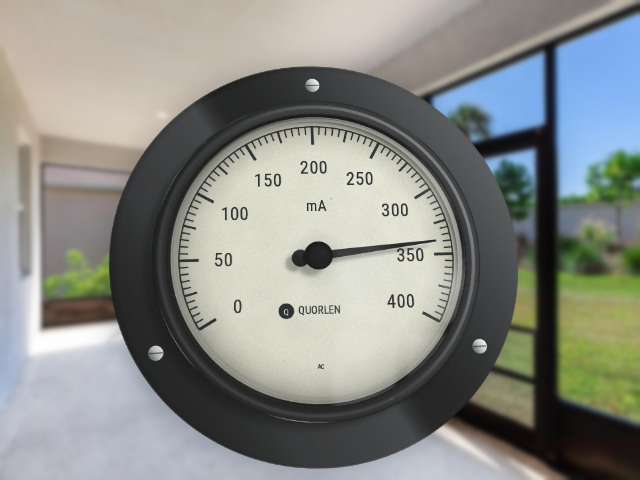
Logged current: 340; mA
